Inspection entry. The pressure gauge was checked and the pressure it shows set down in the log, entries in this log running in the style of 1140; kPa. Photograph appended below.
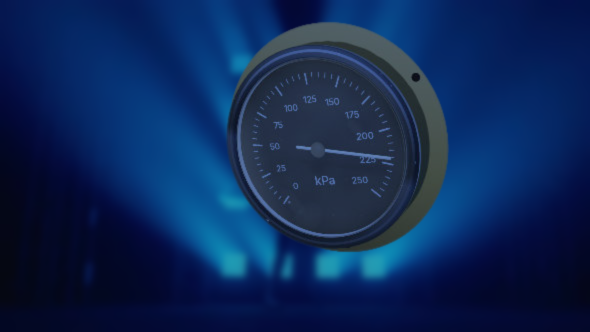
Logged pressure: 220; kPa
